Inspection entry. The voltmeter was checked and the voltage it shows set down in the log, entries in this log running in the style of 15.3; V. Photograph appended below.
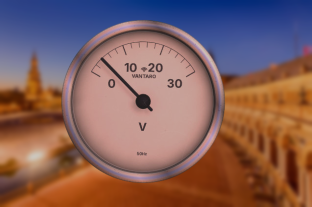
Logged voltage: 4; V
